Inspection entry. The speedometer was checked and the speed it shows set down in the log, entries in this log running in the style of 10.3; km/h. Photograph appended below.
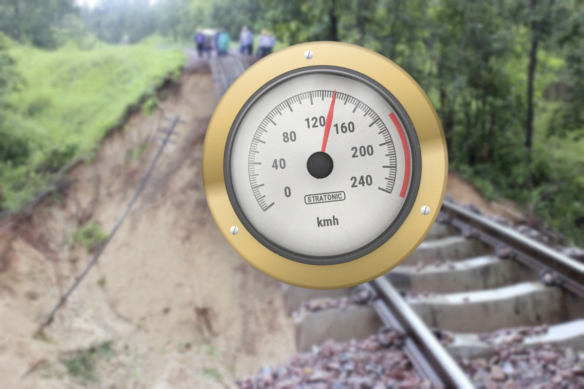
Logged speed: 140; km/h
